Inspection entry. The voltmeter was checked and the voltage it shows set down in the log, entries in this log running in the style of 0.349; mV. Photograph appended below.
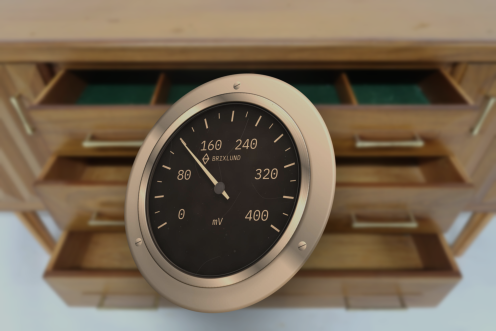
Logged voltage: 120; mV
